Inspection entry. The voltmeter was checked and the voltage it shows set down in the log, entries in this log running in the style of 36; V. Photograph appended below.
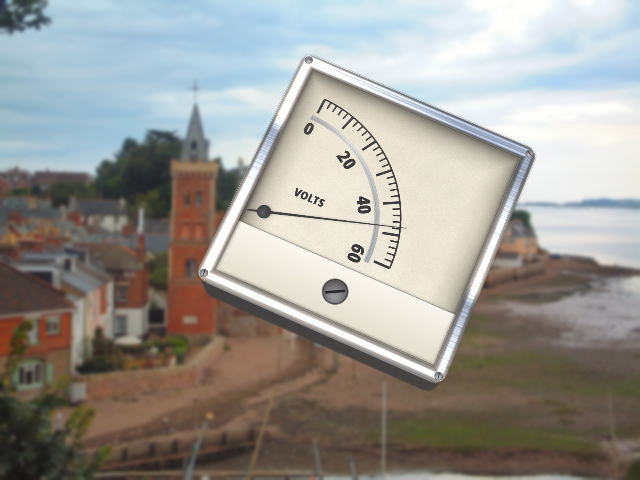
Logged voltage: 48; V
